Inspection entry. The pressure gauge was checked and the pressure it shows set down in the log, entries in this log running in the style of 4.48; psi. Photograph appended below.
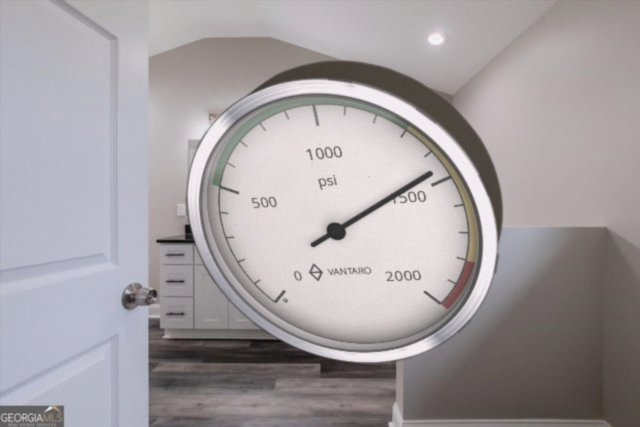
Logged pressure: 1450; psi
